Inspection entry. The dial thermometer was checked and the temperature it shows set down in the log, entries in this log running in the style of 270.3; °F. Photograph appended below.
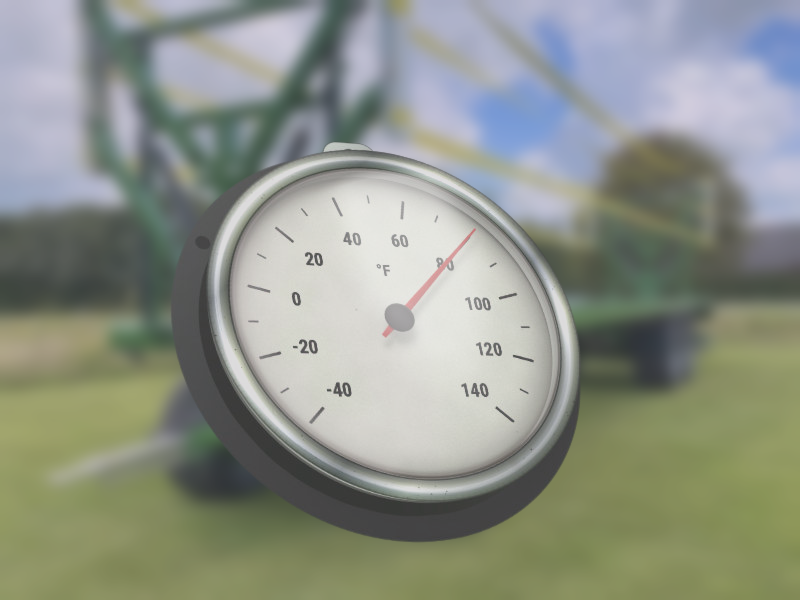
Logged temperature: 80; °F
